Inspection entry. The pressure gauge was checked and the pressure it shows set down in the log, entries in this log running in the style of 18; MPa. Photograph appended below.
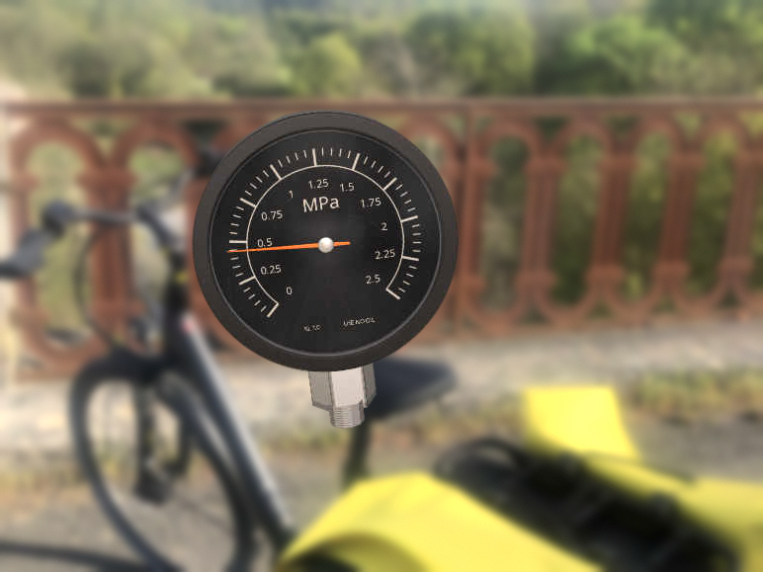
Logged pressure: 0.45; MPa
